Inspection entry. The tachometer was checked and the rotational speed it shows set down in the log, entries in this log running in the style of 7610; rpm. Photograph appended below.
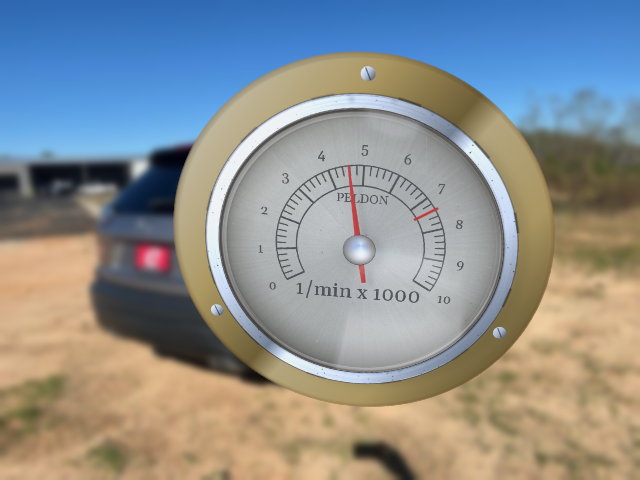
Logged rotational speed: 4600; rpm
